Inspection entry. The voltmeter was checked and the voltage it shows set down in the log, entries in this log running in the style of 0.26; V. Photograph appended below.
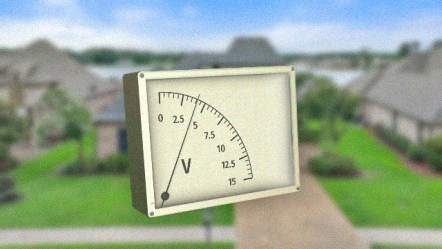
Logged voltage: 4; V
